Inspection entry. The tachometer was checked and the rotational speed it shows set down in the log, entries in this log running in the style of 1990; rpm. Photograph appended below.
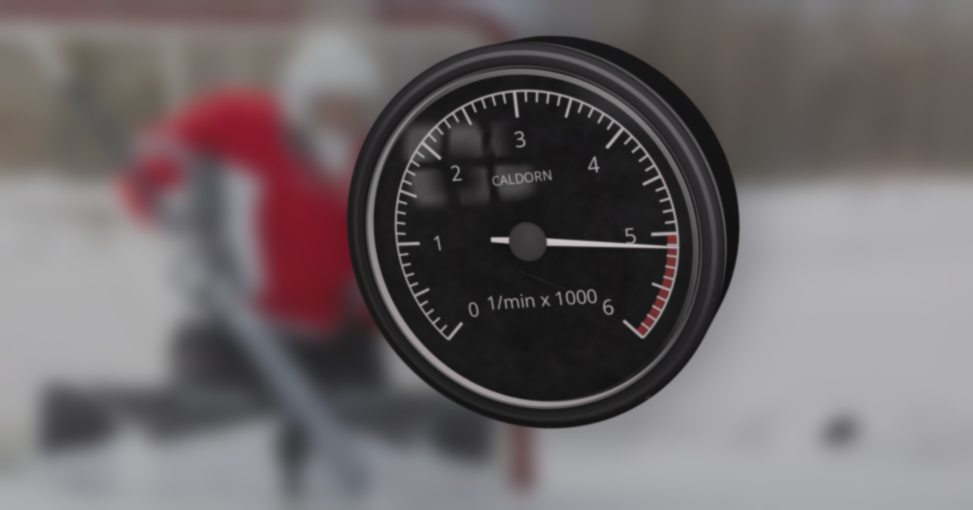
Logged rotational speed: 5100; rpm
